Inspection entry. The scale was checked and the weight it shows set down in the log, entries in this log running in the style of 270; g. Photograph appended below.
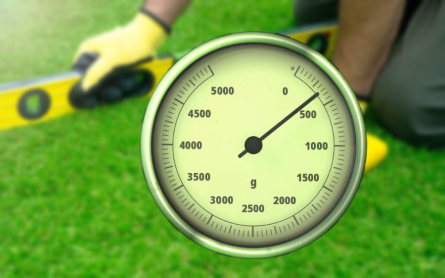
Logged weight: 350; g
